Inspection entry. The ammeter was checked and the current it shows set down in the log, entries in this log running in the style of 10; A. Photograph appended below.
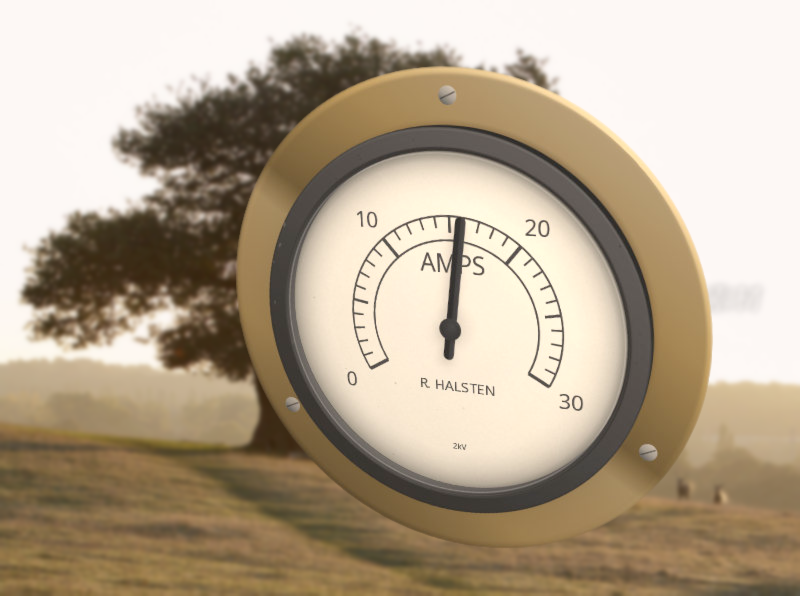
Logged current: 16; A
